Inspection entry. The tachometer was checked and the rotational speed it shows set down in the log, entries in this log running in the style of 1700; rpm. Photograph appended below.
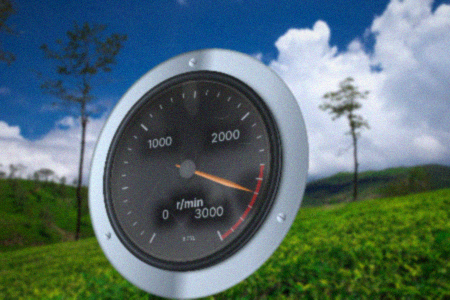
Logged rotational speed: 2600; rpm
